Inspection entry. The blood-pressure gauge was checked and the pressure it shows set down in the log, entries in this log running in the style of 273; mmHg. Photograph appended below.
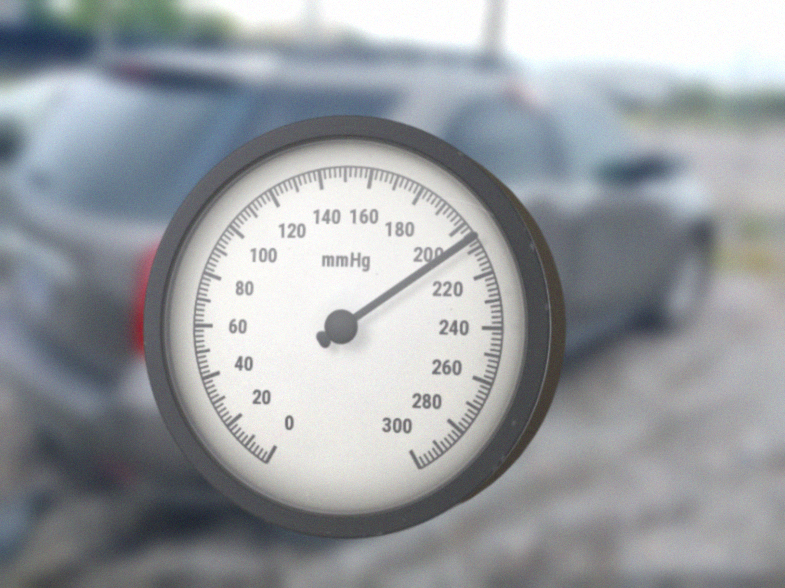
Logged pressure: 206; mmHg
